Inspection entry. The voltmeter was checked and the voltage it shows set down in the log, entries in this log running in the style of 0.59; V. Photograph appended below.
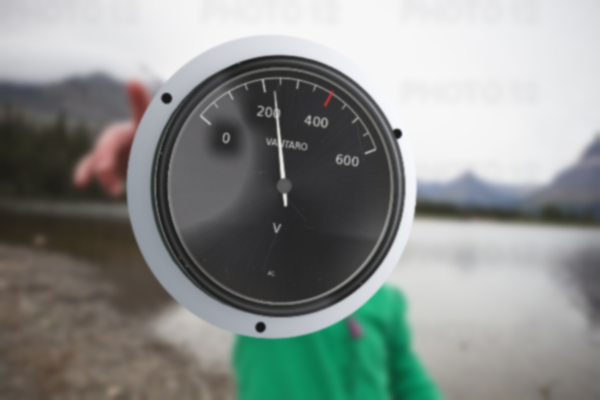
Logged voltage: 225; V
